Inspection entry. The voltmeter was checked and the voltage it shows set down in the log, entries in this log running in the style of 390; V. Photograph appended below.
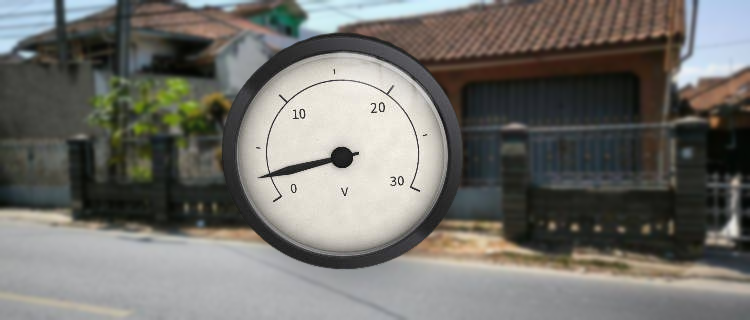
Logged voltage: 2.5; V
